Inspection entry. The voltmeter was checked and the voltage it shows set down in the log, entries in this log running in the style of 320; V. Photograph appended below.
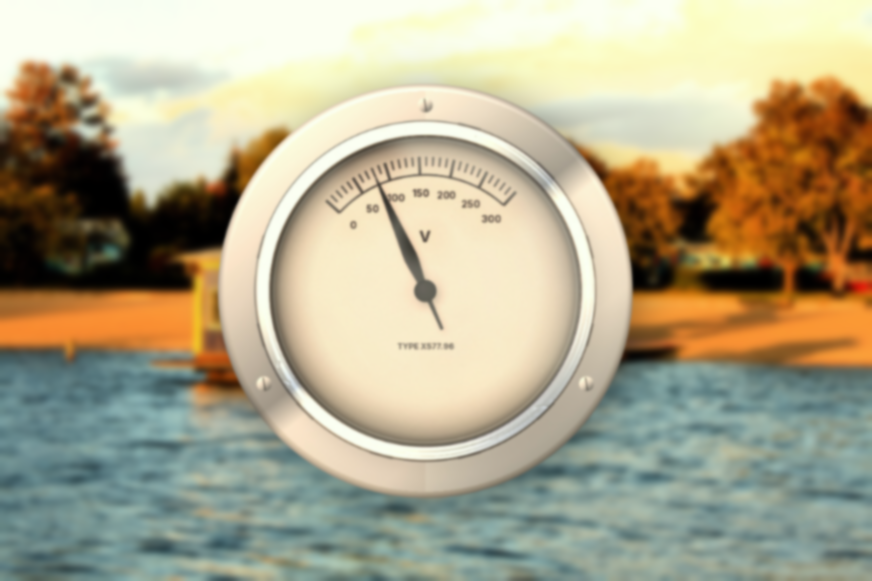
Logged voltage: 80; V
